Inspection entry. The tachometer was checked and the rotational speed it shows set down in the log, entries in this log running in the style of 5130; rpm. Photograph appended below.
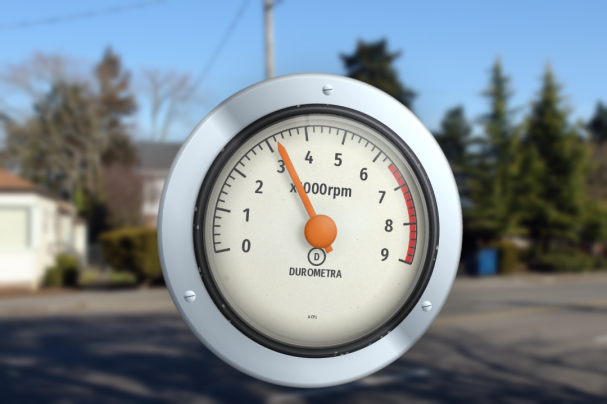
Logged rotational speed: 3200; rpm
